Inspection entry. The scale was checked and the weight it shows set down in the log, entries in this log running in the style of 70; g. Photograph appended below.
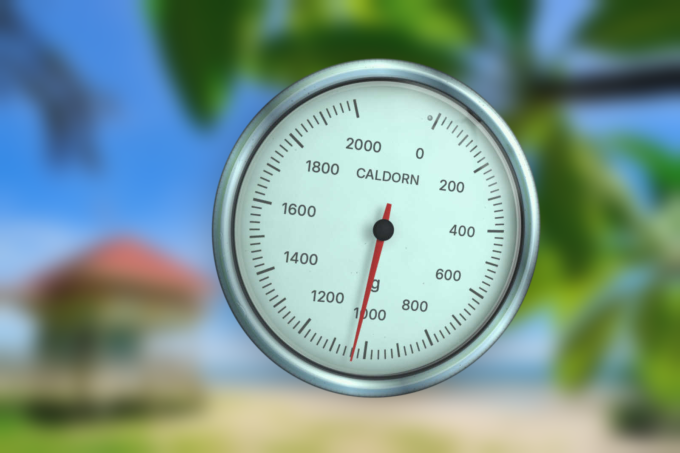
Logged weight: 1040; g
